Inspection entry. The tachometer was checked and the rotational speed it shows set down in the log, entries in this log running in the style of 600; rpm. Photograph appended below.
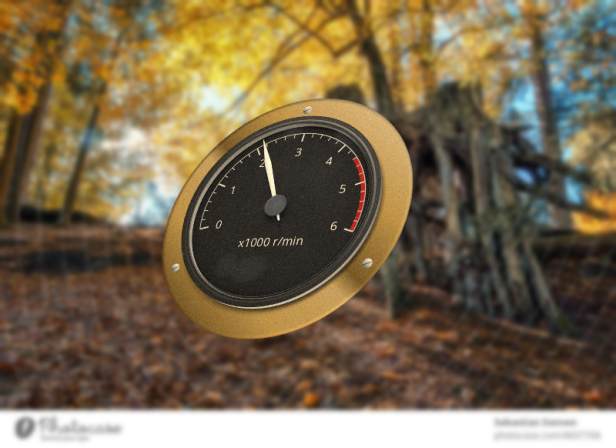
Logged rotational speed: 2200; rpm
